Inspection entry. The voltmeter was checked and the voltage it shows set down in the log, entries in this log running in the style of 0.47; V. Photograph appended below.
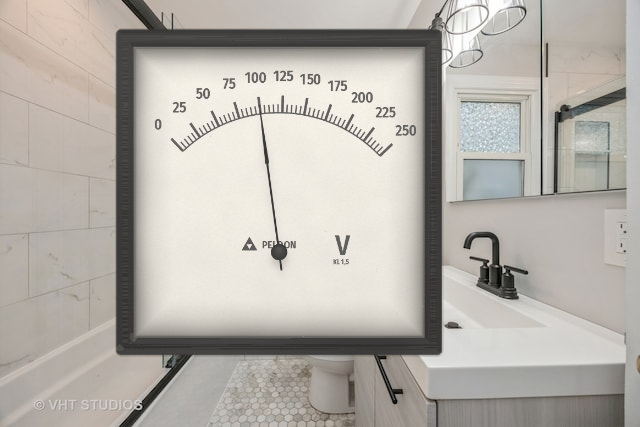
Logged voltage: 100; V
